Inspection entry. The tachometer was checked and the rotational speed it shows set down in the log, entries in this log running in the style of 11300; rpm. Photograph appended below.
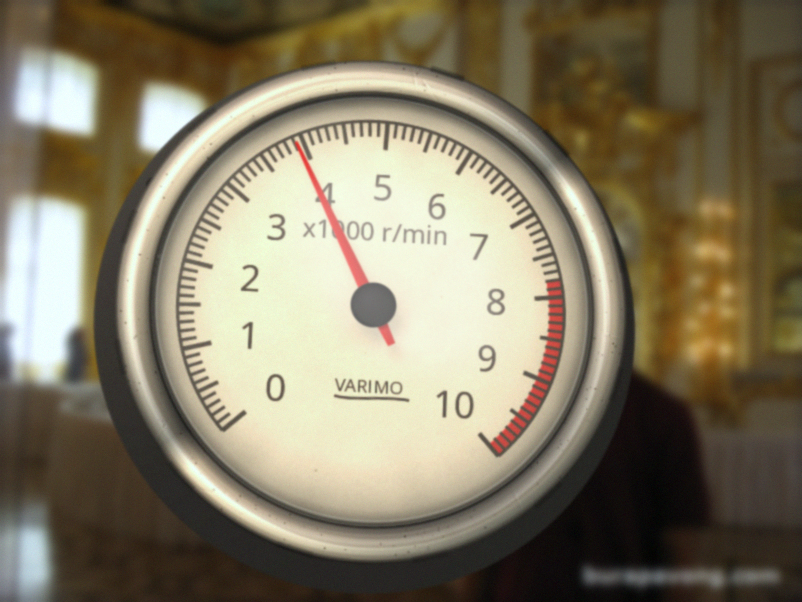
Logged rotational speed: 3900; rpm
